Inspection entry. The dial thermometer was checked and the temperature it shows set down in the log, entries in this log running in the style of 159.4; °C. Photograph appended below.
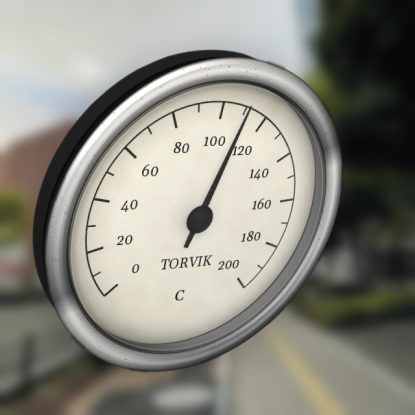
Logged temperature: 110; °C
